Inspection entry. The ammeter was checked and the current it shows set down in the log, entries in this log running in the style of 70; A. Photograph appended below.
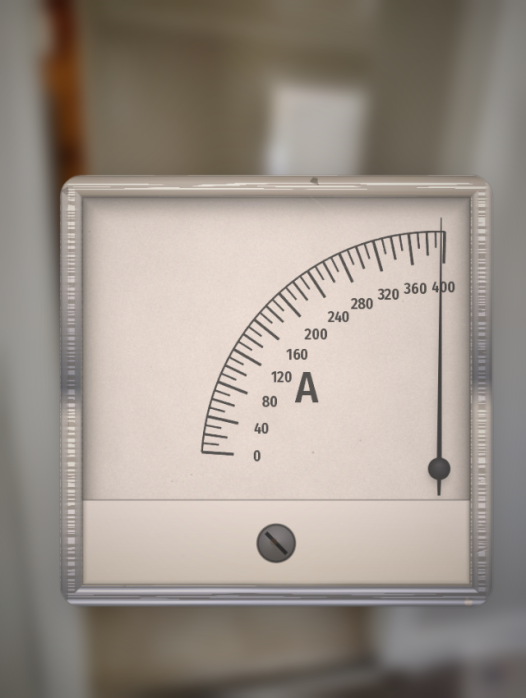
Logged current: 395; A
